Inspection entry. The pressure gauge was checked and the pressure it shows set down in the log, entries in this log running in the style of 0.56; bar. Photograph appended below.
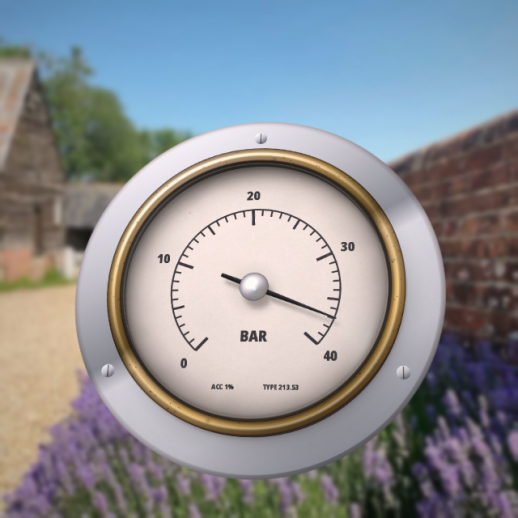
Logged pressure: 37; bar
